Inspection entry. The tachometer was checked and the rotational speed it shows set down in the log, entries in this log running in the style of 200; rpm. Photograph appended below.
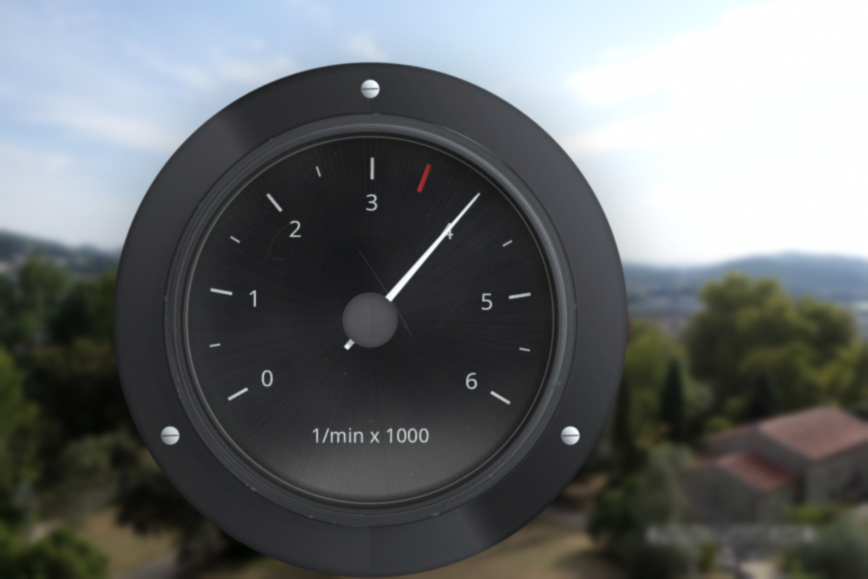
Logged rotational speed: 4000; rpm
